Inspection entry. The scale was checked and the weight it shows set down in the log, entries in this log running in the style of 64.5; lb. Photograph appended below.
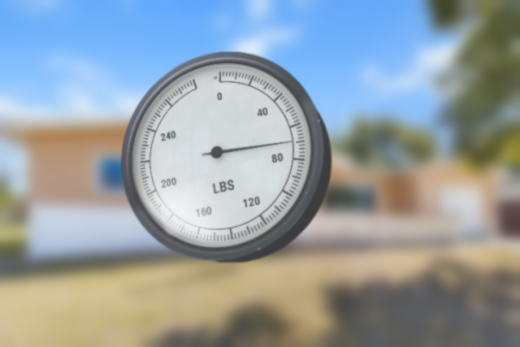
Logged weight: 70; lb
